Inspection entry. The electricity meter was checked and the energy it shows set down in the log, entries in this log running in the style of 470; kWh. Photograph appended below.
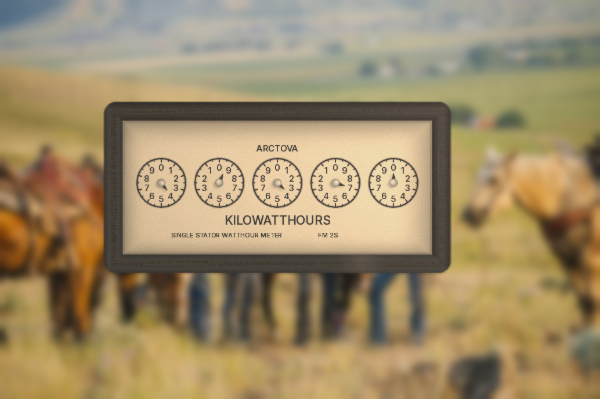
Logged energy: 39370; kWh
